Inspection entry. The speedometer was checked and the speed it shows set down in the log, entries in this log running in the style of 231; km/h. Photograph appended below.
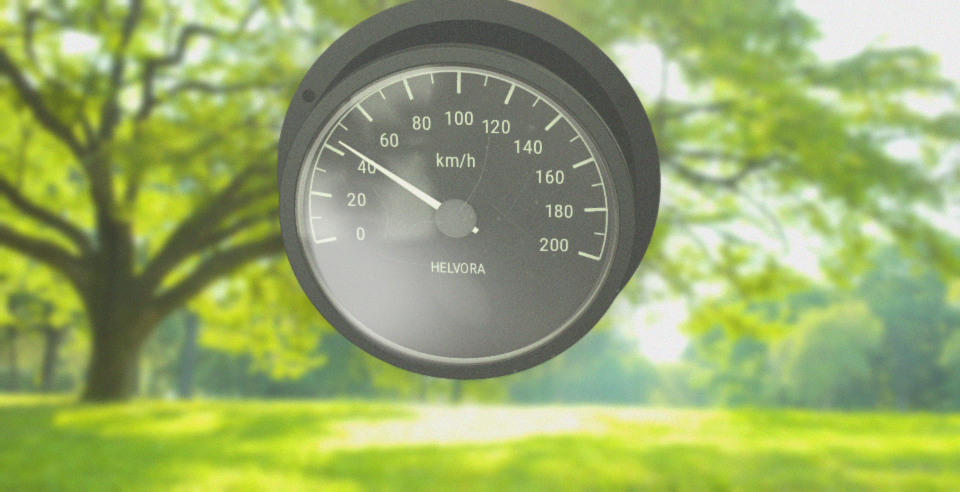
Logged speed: 45; km/h
